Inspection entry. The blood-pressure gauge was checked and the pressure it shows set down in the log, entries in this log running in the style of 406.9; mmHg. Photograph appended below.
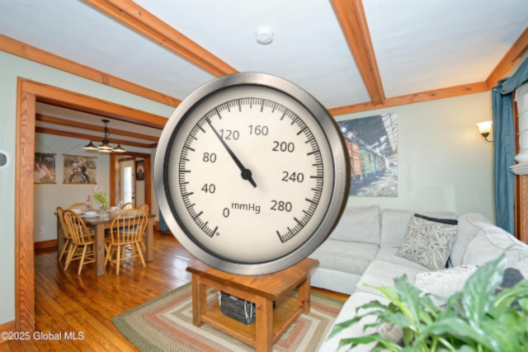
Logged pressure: 110; mmHg
